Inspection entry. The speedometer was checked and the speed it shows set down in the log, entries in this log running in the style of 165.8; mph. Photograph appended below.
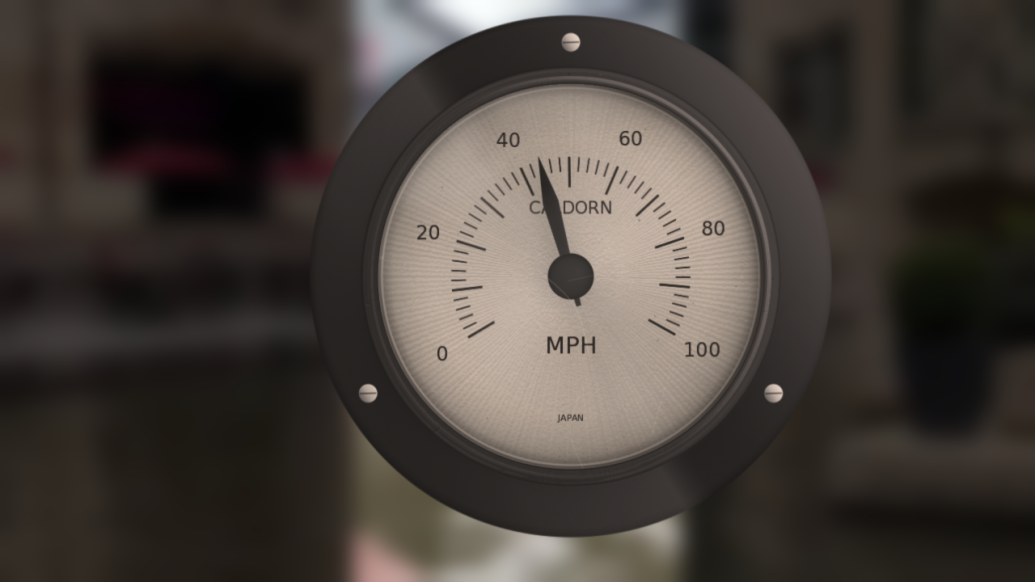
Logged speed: 44; mph
